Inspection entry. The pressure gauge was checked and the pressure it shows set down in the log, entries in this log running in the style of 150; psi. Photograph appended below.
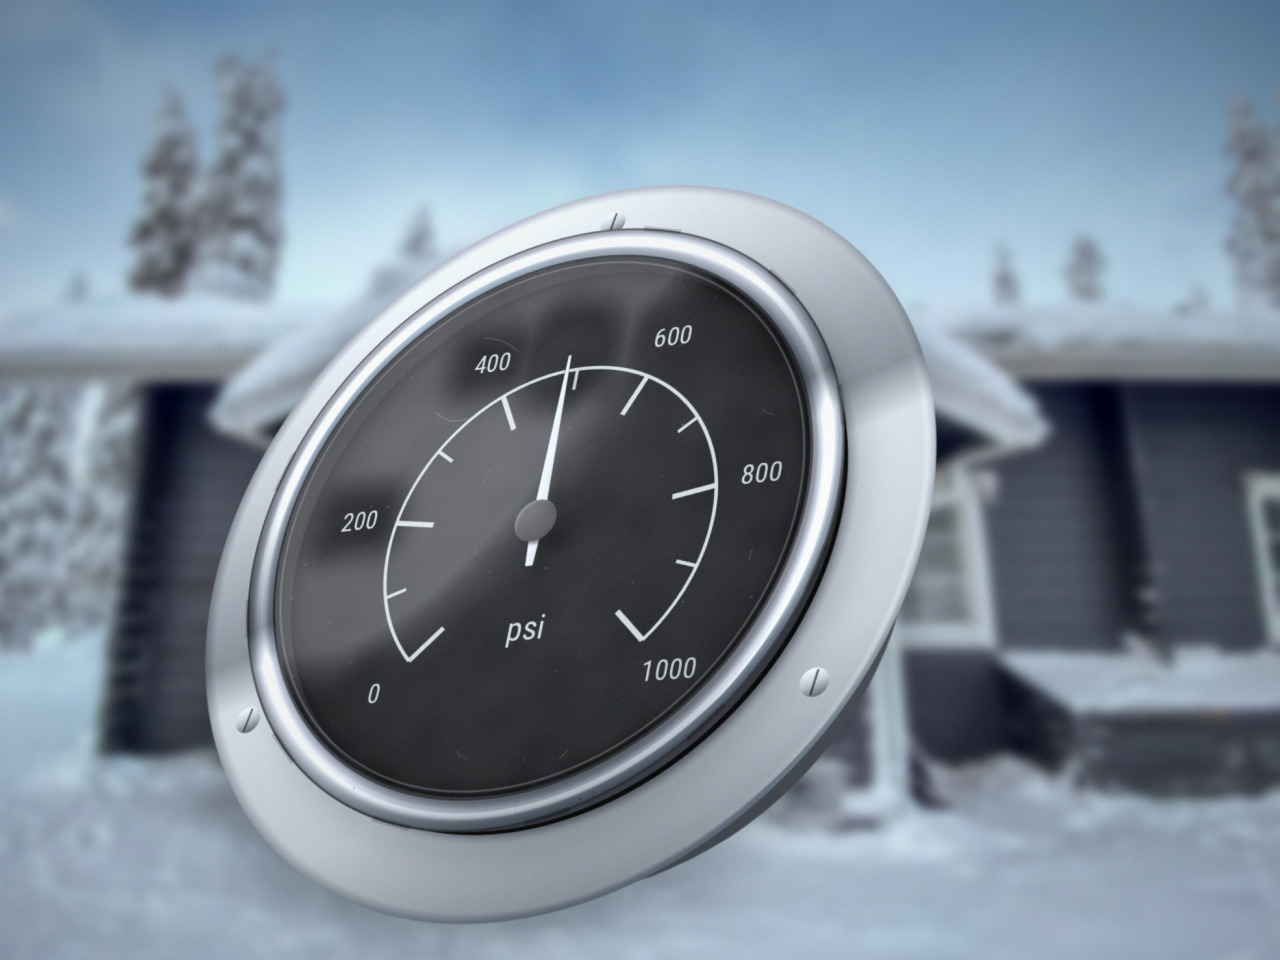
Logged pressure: 500; psi
